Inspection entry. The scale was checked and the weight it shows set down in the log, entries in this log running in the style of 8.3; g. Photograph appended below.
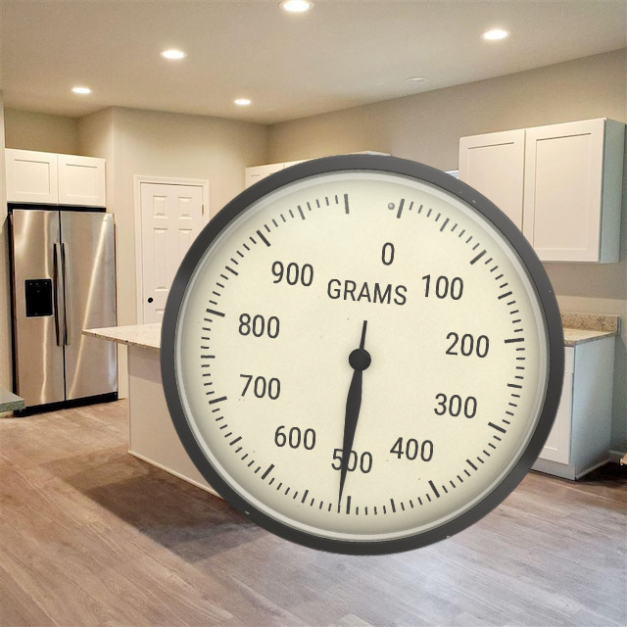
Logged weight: 510; g
